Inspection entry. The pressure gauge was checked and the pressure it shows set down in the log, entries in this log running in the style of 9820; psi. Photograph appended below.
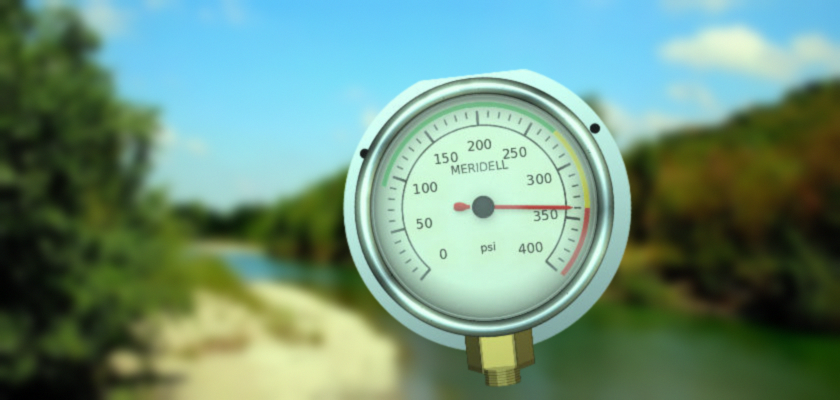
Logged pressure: 340; psi
